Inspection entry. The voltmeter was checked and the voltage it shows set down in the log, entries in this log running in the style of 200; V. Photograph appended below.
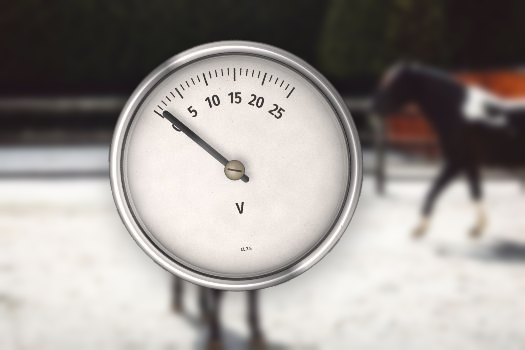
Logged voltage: 1; V
